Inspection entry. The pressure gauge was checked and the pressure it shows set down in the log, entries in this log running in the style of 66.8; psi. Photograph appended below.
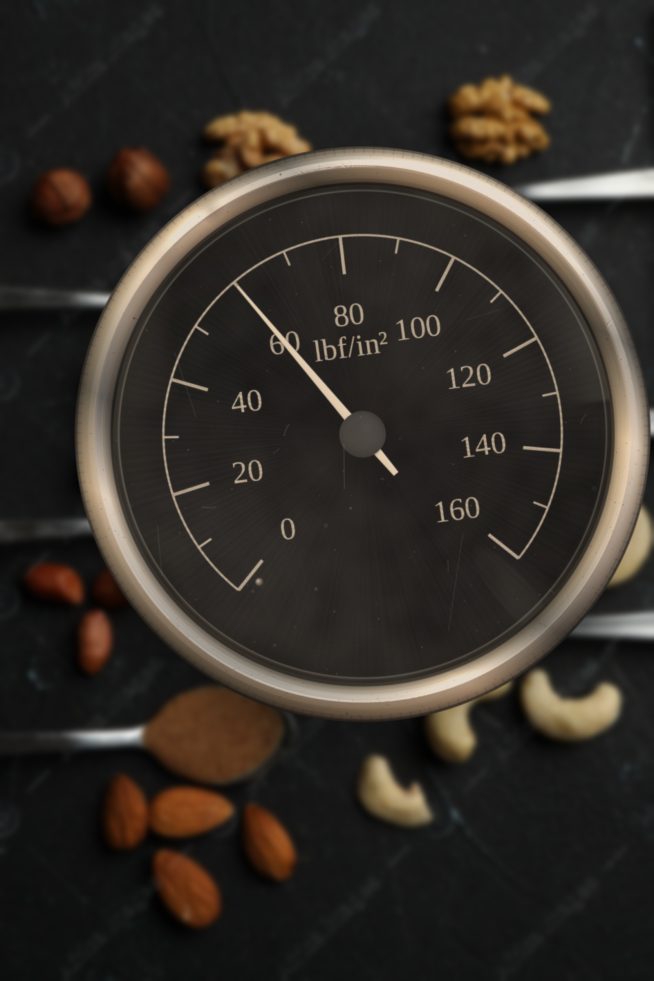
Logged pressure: 60; psi
